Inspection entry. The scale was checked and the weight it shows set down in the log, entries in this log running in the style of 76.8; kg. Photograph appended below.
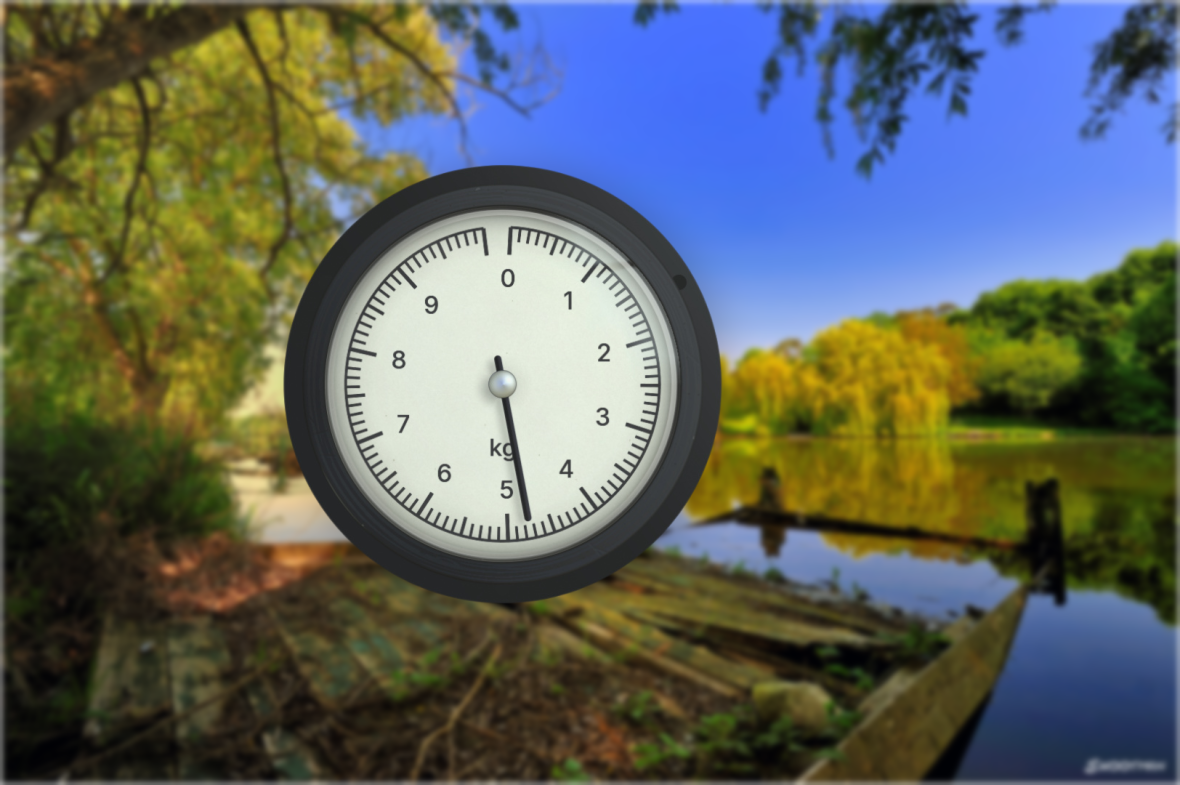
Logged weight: 4.75; kg
